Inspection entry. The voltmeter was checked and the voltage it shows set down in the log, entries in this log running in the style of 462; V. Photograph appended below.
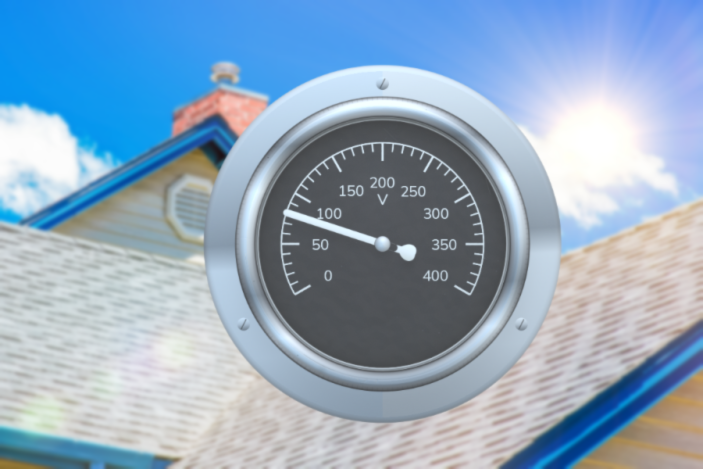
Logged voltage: 80; V
